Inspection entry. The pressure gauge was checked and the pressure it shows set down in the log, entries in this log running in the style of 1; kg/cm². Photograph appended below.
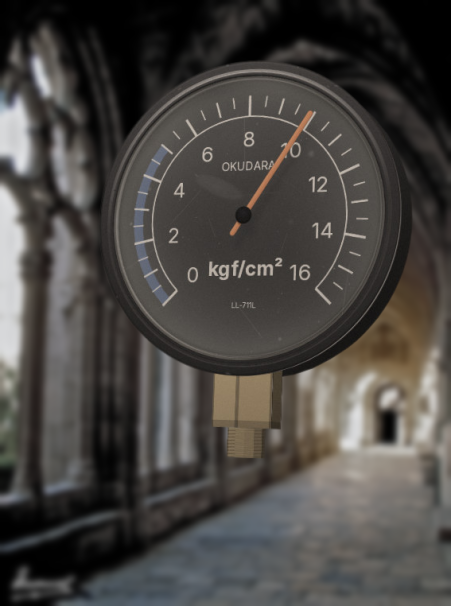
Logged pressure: 10; kg/cm²
